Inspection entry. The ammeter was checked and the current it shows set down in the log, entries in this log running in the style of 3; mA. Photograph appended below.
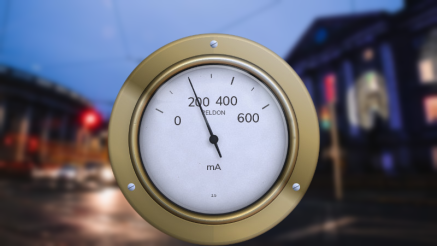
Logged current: 200; mA
